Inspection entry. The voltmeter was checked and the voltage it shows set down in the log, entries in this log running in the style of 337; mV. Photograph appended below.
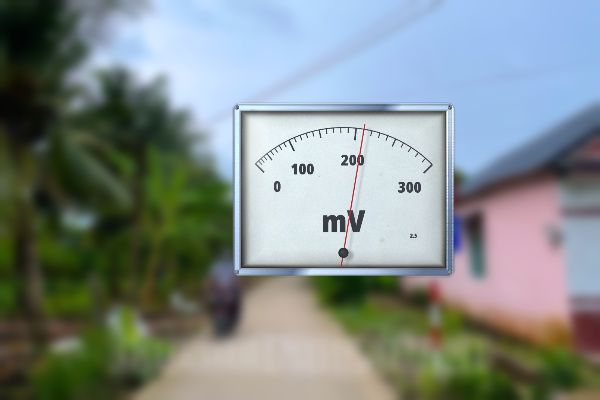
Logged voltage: 210; mV
